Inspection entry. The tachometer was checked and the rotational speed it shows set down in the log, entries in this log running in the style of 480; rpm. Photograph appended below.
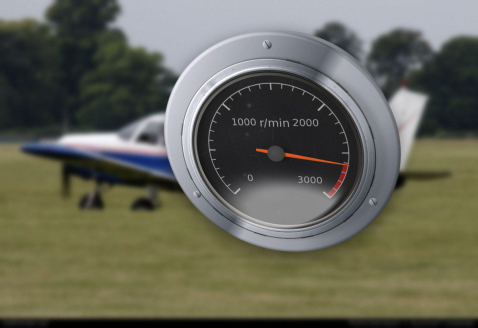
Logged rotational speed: 2600; rpm
